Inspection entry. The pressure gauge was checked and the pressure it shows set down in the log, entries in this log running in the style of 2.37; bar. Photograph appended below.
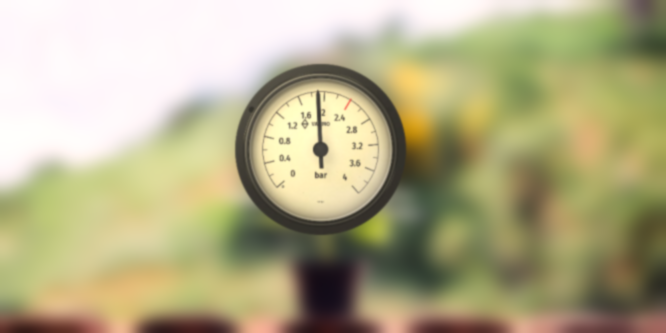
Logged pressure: 1.9; bar
